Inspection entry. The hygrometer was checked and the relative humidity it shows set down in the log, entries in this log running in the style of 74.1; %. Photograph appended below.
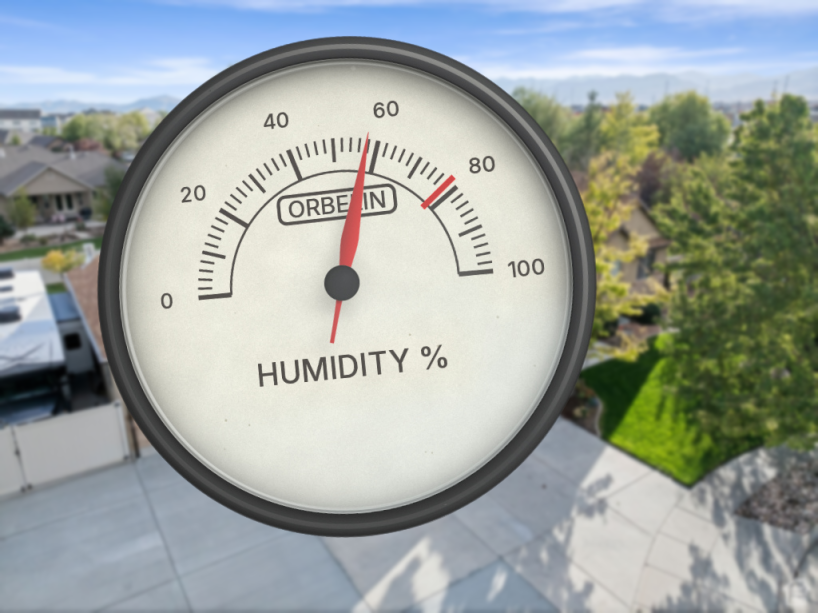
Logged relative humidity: 58; %
